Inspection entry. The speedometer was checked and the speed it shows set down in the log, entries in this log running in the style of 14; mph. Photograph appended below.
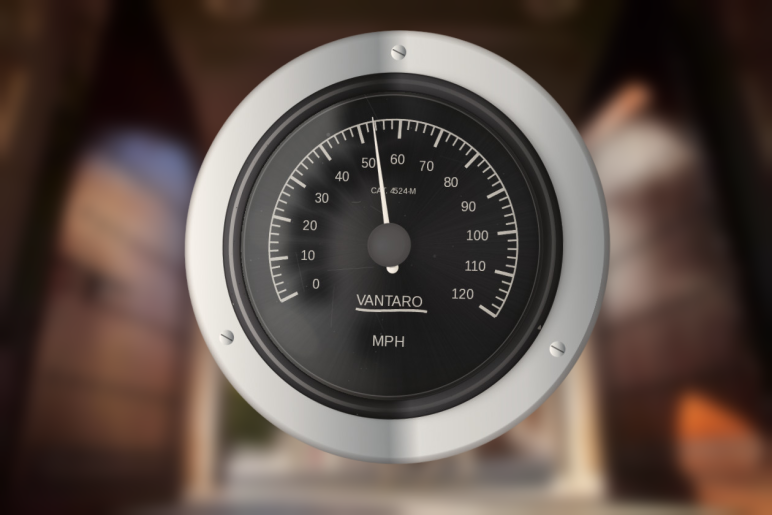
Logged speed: 54; mph
